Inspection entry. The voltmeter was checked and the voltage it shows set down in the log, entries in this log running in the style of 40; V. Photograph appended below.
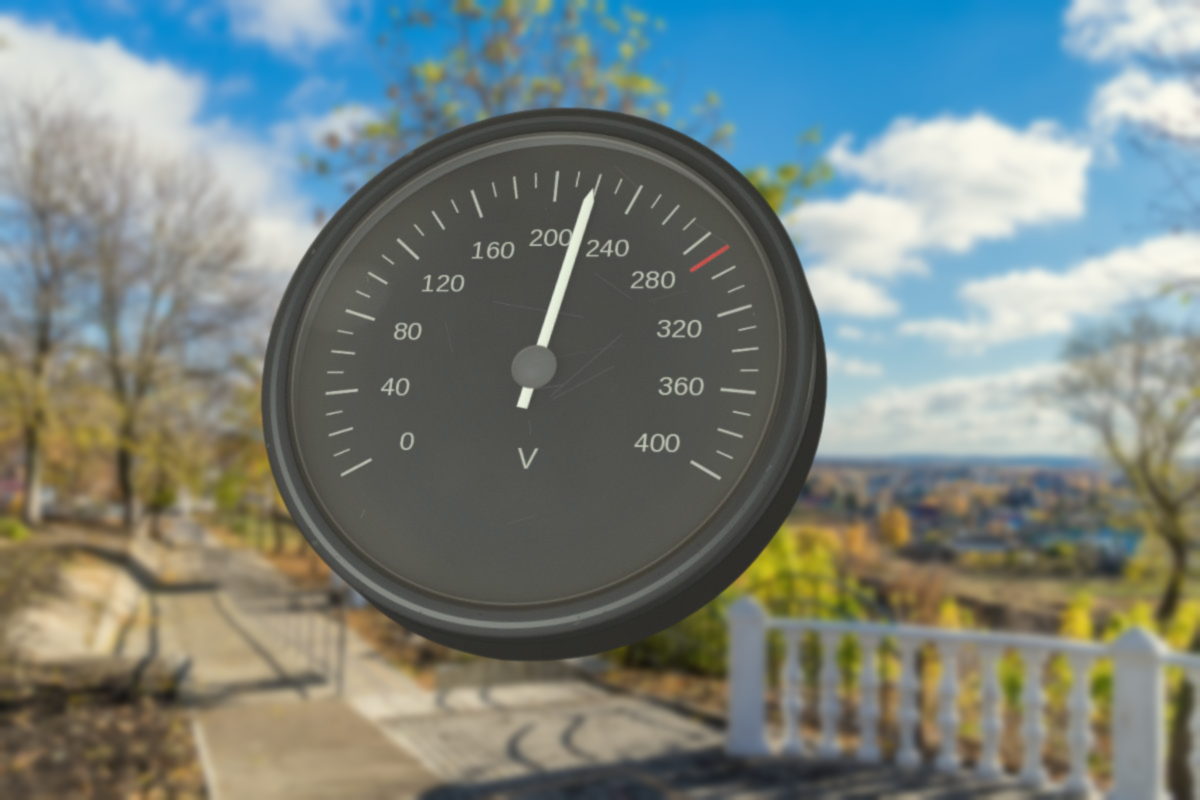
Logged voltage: 220; V
